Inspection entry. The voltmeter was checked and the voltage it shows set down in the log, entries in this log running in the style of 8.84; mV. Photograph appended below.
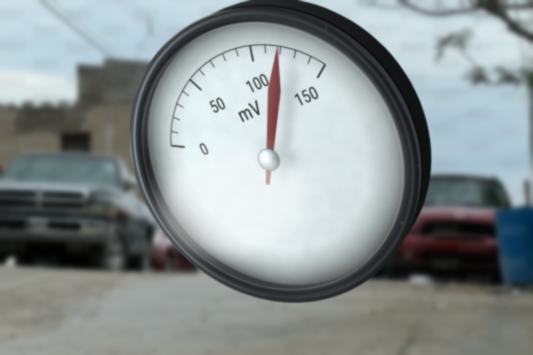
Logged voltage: 120; mV
